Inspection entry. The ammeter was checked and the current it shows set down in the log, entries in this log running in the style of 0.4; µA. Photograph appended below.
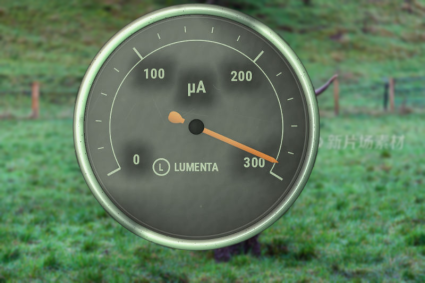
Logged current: 290; µA
